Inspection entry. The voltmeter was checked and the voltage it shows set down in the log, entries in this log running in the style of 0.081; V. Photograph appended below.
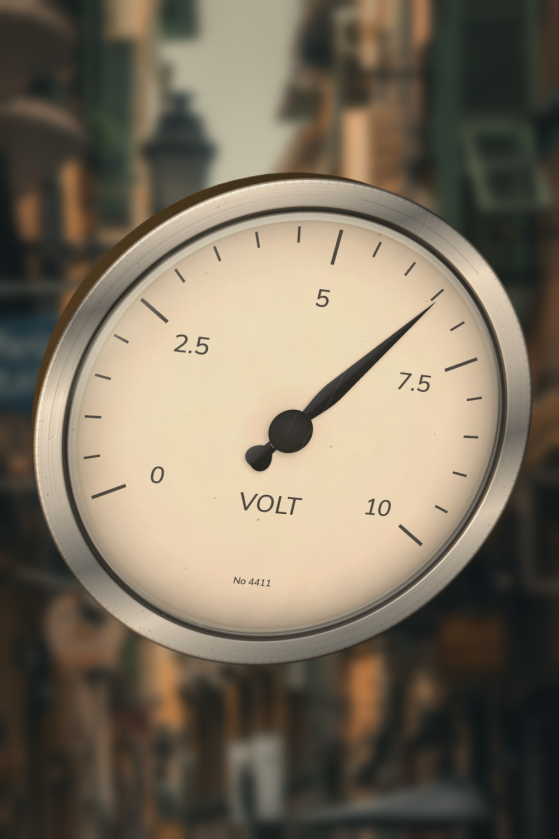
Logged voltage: 6.5; V
